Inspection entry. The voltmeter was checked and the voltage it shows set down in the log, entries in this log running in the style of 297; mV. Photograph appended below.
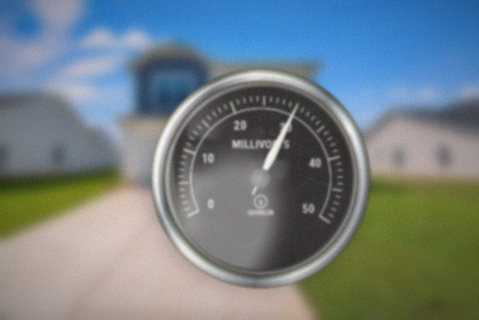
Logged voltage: 30; mV
